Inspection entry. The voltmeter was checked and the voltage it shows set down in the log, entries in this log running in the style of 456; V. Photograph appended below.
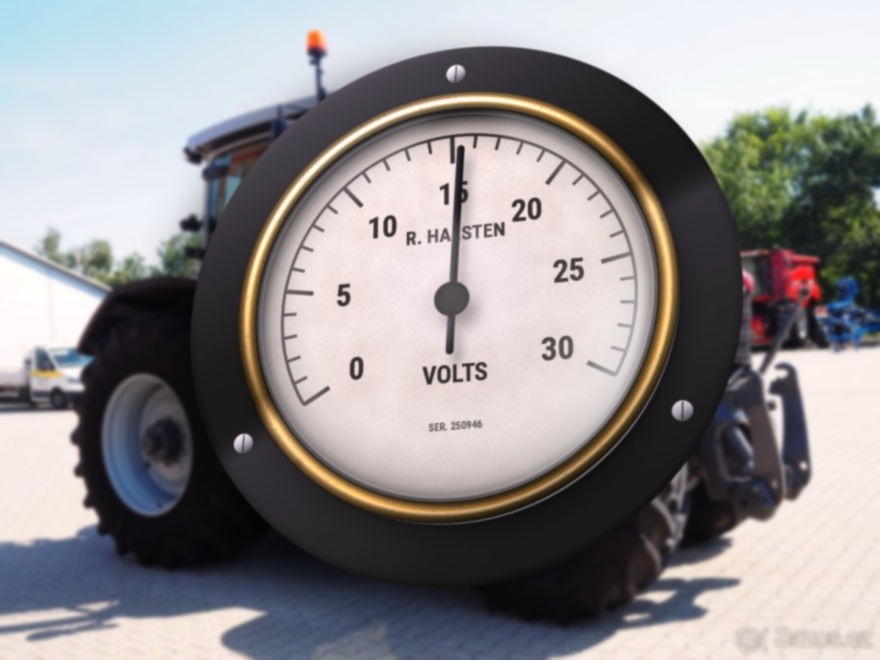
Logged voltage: 15.5; V
